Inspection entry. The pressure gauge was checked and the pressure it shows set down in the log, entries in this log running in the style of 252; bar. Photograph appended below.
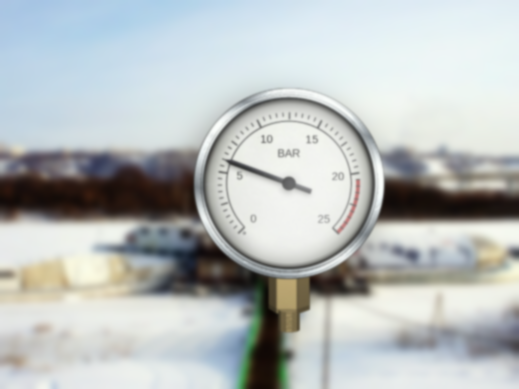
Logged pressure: 6; bar
